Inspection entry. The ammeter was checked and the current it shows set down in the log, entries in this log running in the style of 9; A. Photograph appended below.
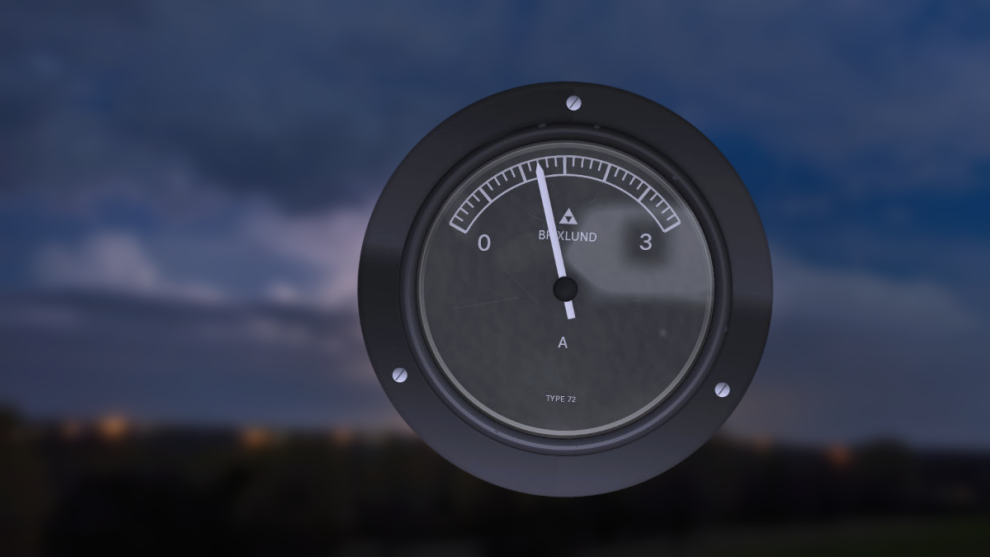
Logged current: 1.2; A
